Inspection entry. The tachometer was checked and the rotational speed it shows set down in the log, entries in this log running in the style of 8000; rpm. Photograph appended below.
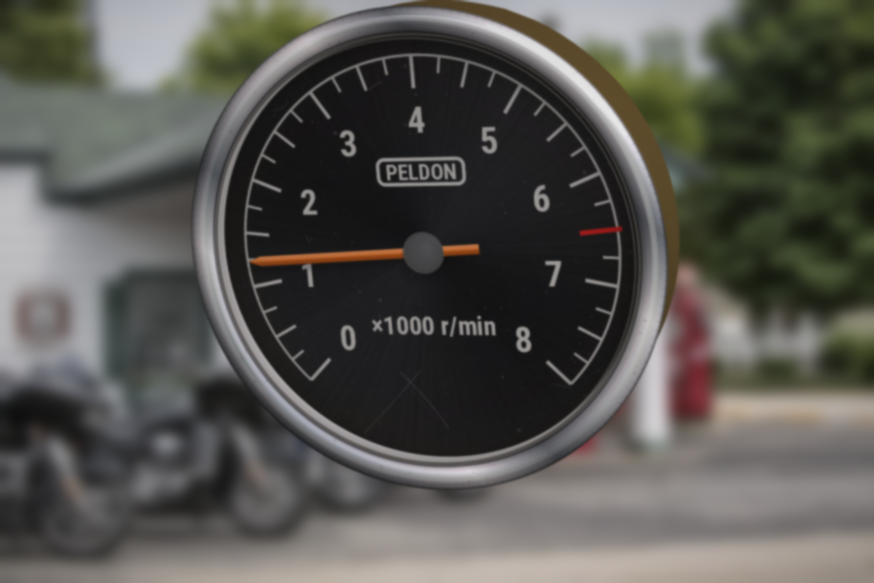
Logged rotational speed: 1250; rpm
